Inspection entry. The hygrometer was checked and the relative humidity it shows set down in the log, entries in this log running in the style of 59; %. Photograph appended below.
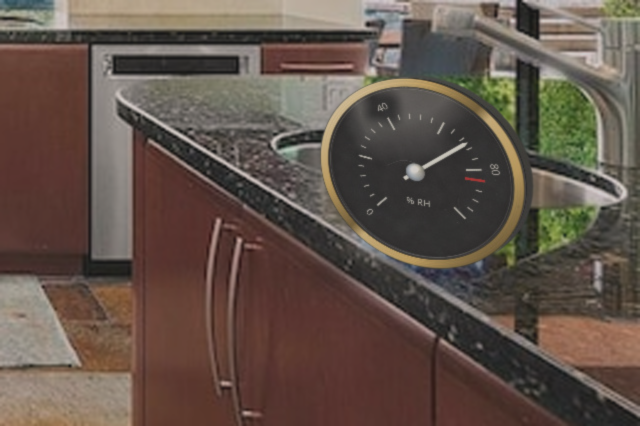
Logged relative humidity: 70; %
